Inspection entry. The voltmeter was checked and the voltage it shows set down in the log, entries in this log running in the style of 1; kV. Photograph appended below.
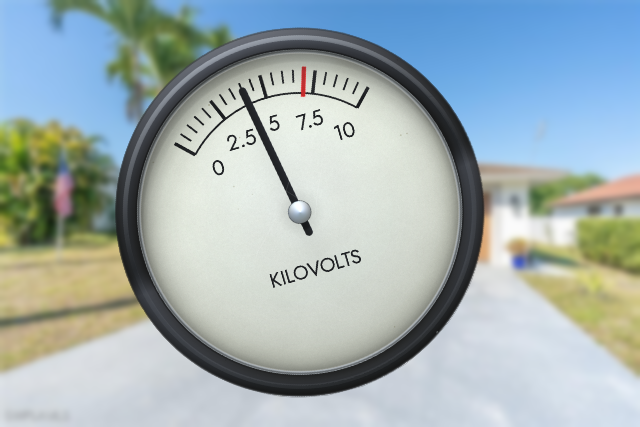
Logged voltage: 4; kV
